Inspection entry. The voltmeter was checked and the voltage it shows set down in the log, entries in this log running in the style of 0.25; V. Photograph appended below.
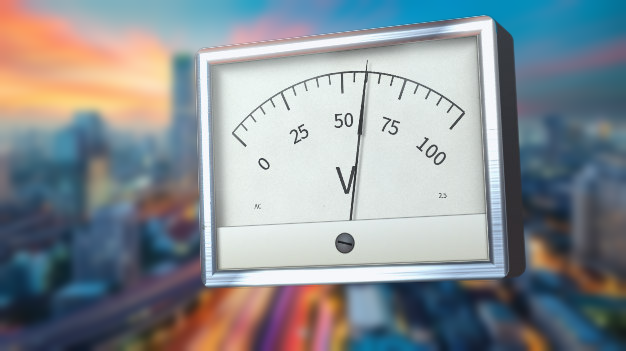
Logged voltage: 60; V
